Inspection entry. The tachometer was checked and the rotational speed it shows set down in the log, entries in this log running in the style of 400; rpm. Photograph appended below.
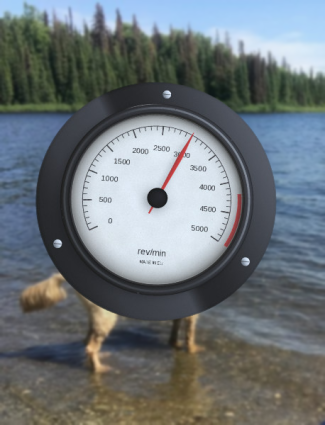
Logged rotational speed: 3000; rpm
